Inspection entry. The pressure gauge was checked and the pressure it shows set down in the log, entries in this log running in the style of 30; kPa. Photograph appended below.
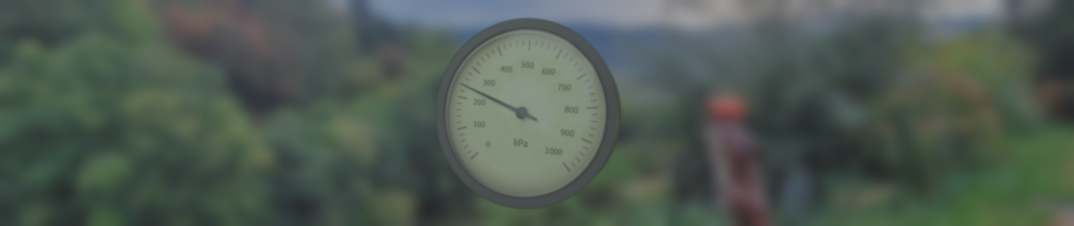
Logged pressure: 240; kPa
